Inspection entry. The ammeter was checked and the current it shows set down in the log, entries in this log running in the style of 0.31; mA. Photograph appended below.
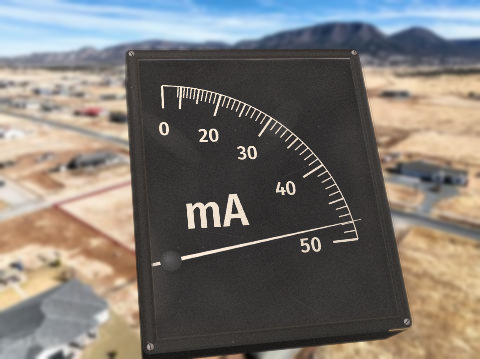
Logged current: 48; mA
